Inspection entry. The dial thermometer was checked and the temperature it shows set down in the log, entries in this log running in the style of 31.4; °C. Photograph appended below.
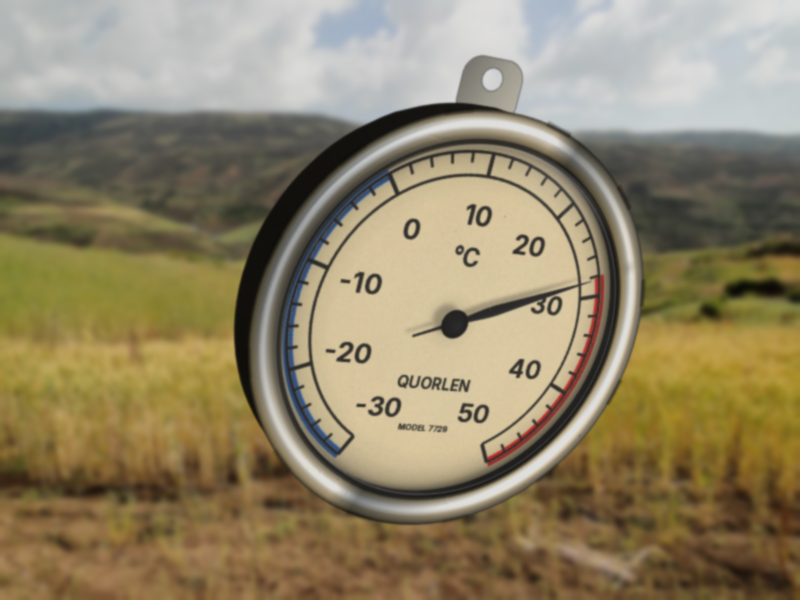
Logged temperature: 28; °C
